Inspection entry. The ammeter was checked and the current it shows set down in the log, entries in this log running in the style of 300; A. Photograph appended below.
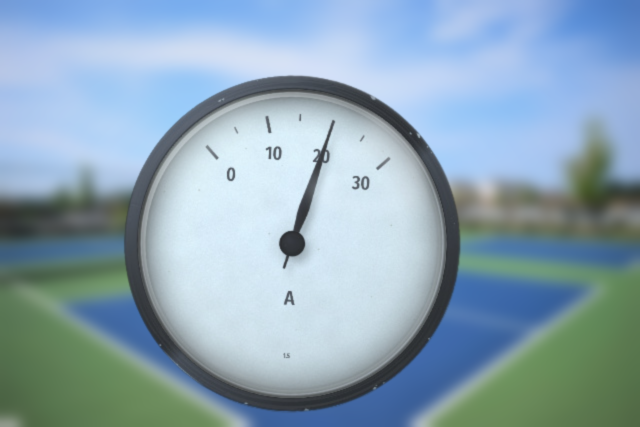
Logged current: 20; A
